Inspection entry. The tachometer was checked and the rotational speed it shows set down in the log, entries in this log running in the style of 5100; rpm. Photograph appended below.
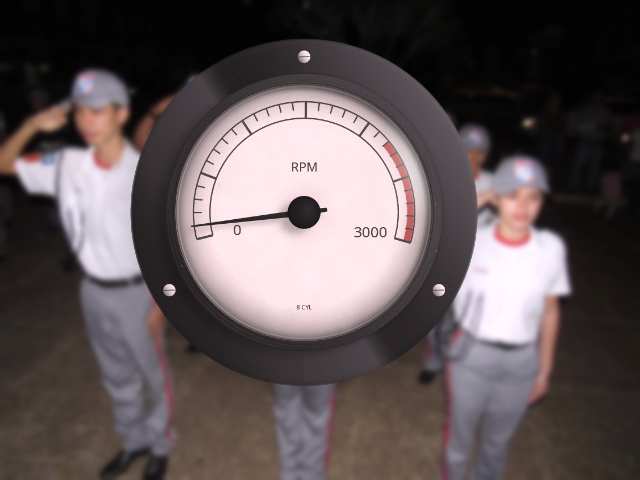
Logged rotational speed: 100; rpm
